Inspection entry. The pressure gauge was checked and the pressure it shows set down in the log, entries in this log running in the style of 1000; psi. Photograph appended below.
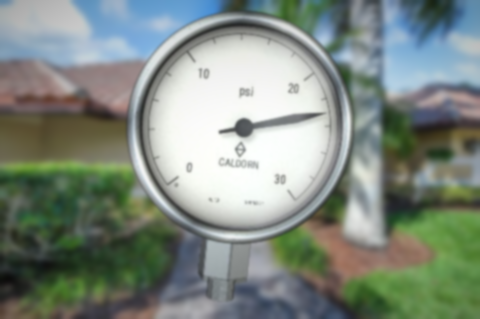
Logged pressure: 23; psi
